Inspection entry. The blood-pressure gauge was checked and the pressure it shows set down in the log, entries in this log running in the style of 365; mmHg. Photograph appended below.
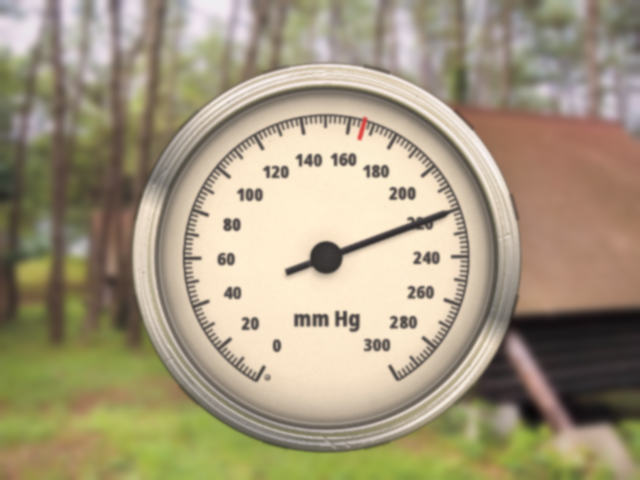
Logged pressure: 220; mmHg
